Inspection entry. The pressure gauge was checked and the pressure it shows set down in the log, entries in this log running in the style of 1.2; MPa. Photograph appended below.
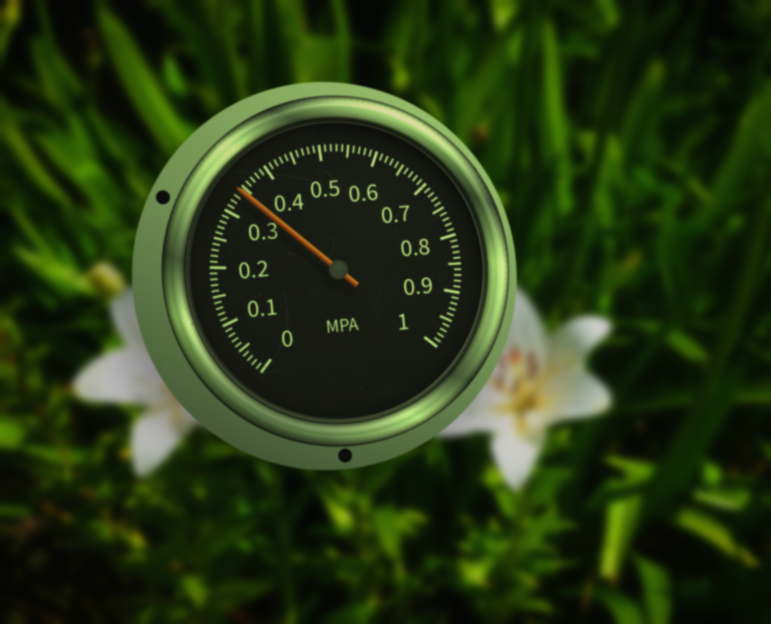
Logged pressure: 0.34; MPa
